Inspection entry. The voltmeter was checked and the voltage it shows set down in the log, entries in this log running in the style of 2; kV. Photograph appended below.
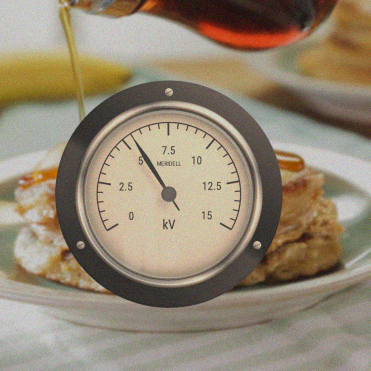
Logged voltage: 5.5; kV
